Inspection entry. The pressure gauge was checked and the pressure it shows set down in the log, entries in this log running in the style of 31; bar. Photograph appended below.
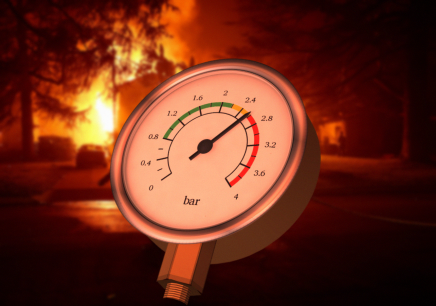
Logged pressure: 2.6; bar
